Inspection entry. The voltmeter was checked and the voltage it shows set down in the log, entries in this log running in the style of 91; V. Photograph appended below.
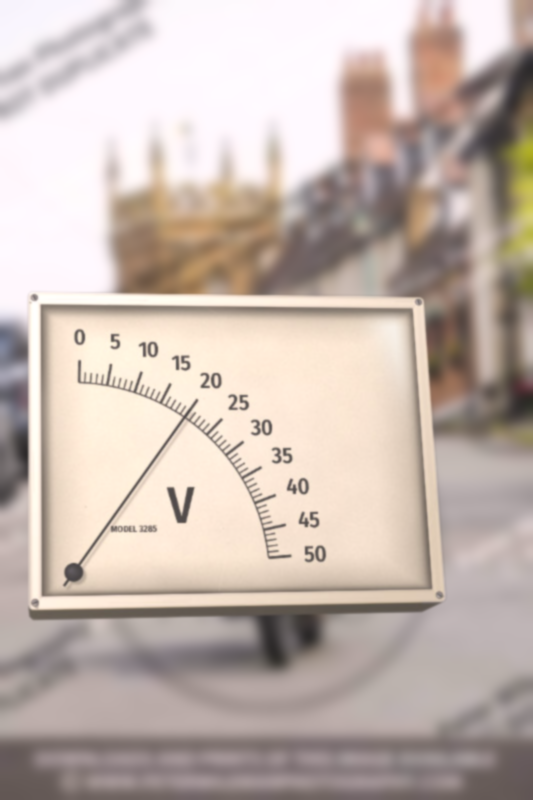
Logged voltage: 20; V
